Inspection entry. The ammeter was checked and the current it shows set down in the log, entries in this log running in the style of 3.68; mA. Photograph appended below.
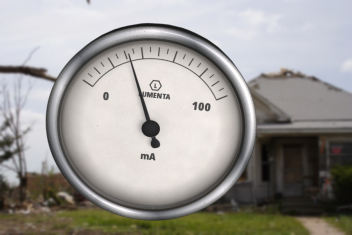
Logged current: 32.5; mA
